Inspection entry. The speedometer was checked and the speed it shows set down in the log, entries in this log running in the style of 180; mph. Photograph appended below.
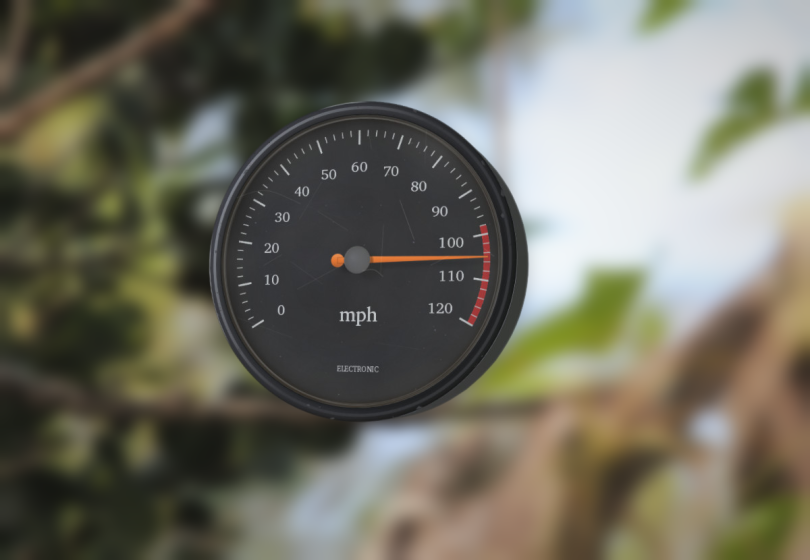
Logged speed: 105; mph
